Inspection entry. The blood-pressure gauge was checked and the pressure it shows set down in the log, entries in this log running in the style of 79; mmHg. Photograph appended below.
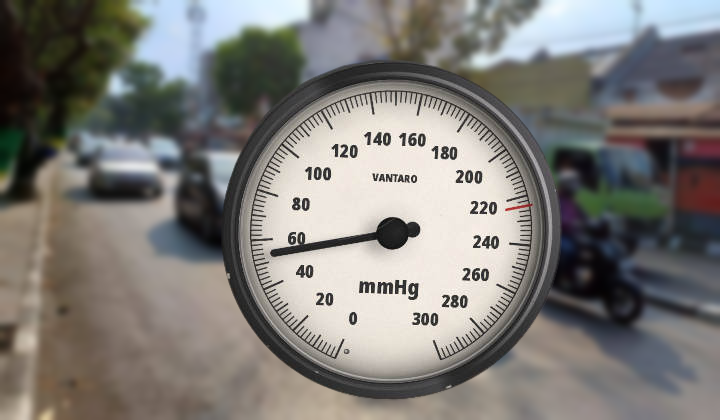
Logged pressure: 54; mmHg
